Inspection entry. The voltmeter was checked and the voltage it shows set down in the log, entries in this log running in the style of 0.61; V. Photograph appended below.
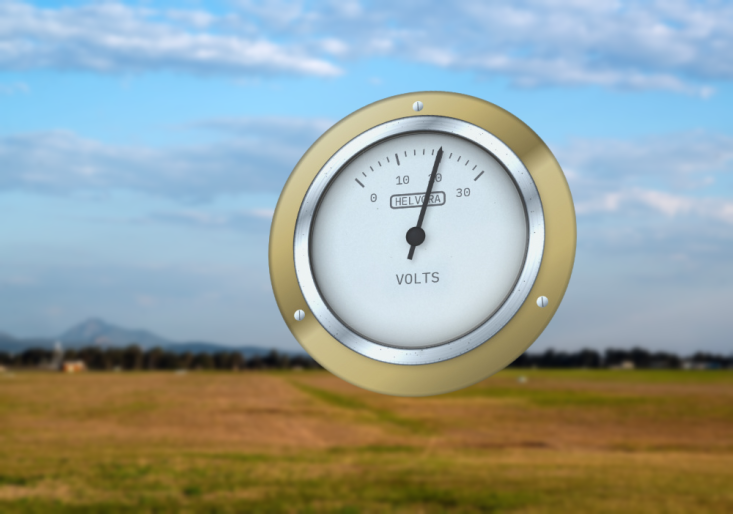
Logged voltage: 20; V
